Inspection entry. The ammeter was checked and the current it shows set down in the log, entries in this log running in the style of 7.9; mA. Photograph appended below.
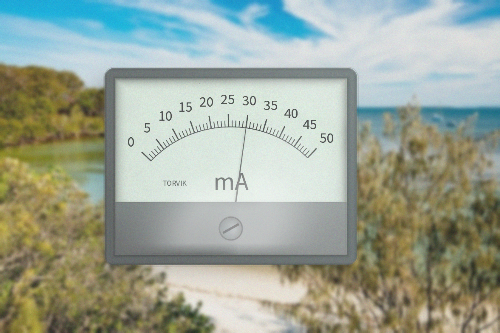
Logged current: 30; mA
